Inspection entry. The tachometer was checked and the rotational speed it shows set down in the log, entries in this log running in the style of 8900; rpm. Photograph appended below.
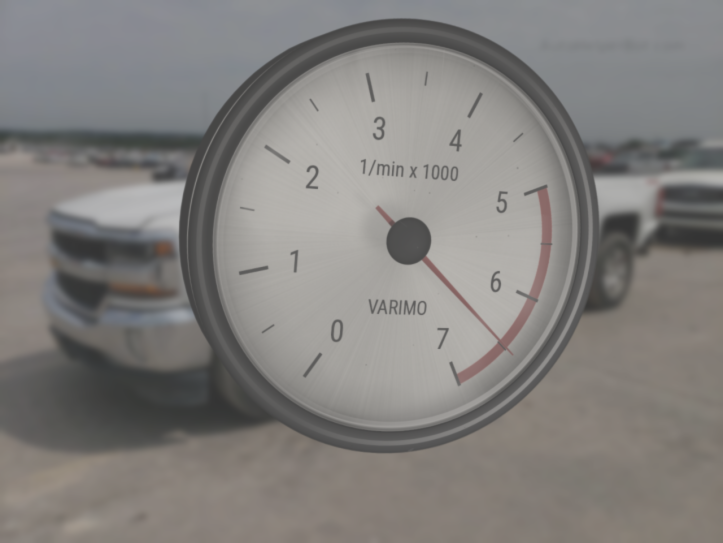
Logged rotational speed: 6500; rpm
